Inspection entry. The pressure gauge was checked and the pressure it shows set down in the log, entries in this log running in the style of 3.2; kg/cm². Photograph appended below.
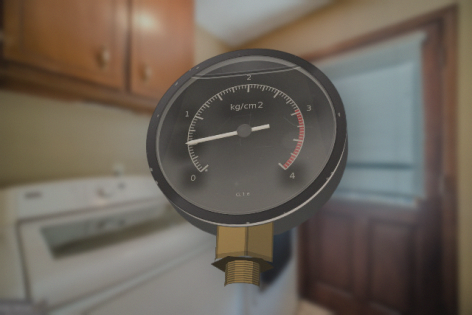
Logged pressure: 0.5; kg/cm²
